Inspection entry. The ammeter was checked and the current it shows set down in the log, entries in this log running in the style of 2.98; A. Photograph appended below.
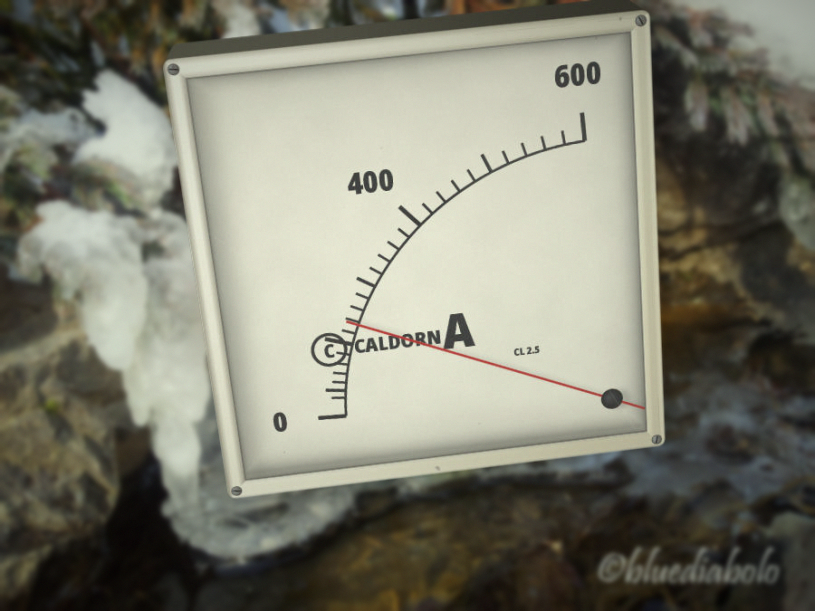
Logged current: 240; A
